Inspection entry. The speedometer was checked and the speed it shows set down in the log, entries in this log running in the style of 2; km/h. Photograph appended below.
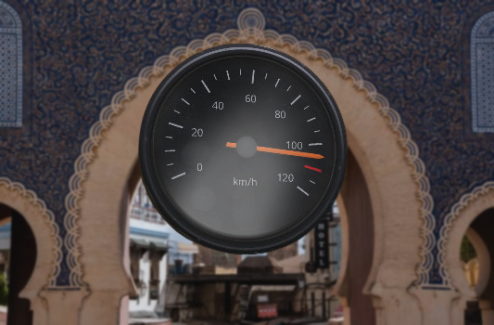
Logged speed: 105; km/h
